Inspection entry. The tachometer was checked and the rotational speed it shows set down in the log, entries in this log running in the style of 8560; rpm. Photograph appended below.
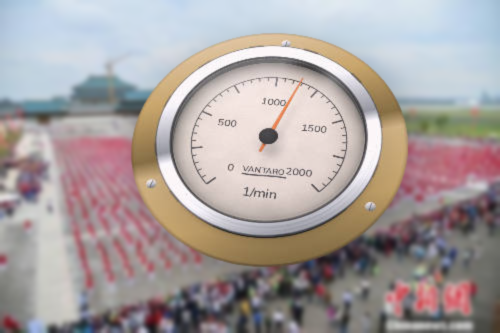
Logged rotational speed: 1150; rpm
